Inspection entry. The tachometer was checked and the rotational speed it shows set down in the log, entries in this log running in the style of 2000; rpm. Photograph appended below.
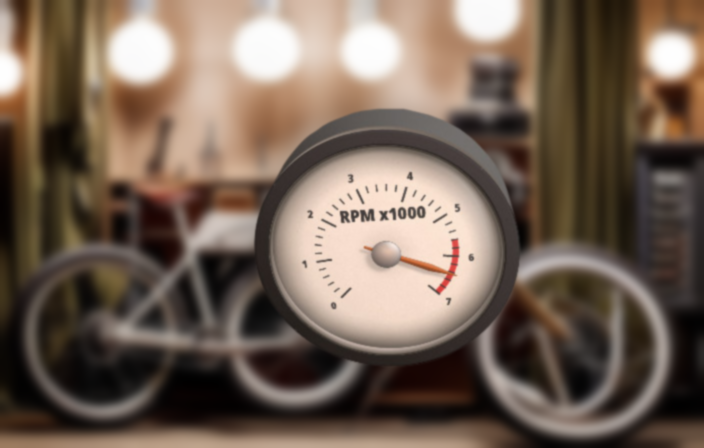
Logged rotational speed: 6400; rpm
